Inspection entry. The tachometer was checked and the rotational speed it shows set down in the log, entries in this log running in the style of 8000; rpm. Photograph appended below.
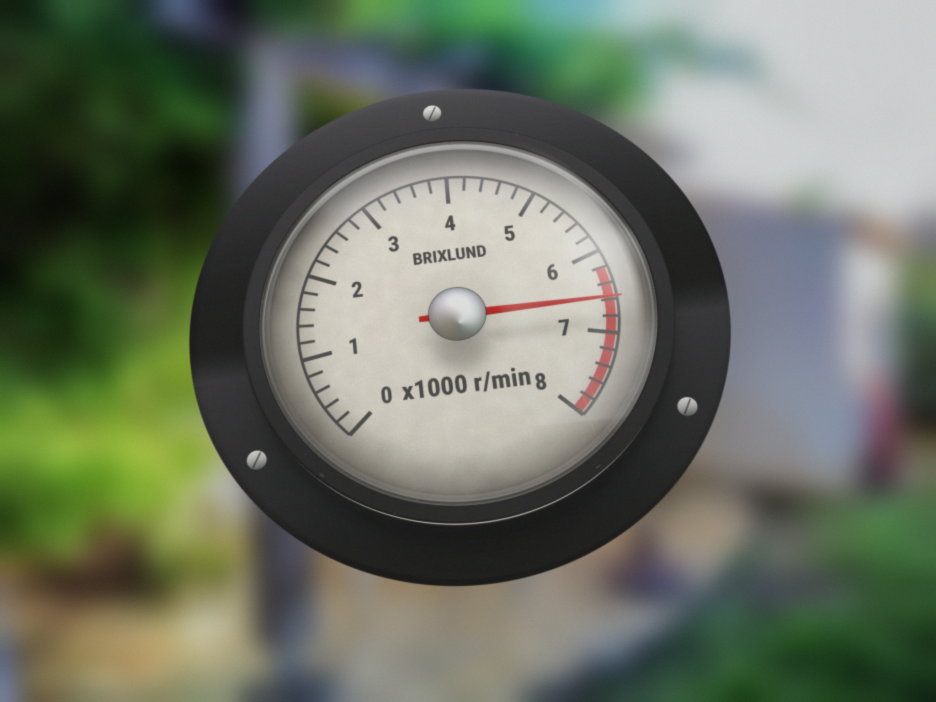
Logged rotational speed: 6600; rpm
